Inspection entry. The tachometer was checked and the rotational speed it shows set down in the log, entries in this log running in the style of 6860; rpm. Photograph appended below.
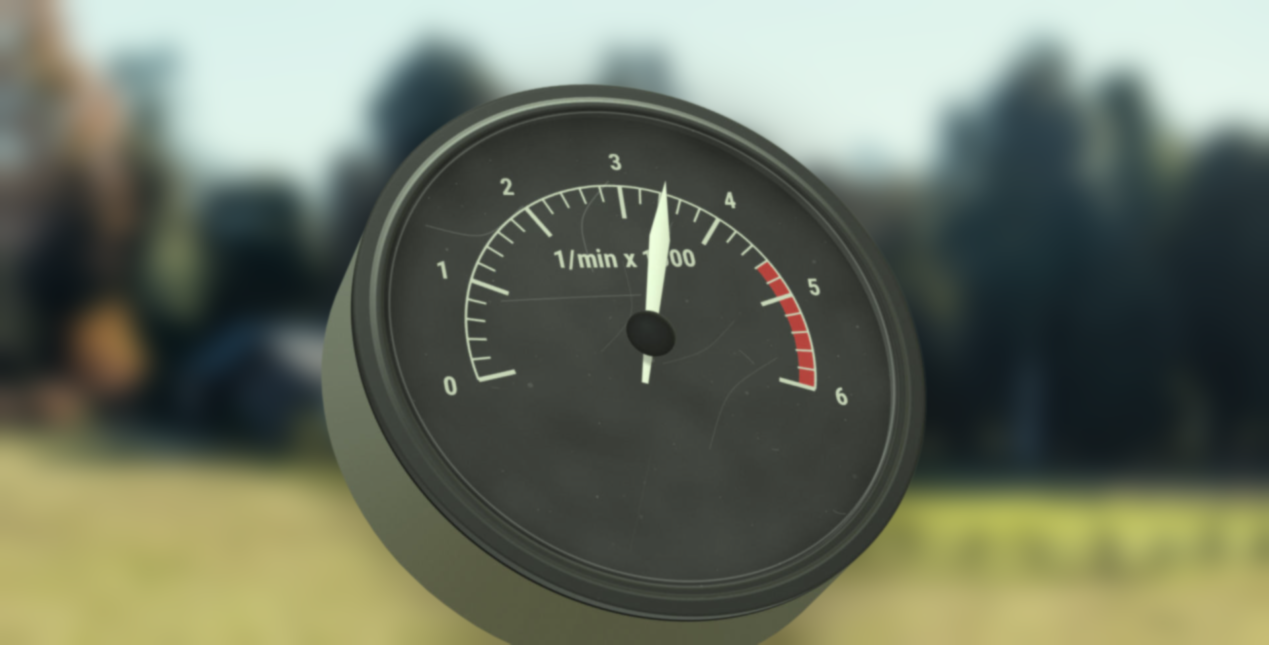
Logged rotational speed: 3400; rpm
